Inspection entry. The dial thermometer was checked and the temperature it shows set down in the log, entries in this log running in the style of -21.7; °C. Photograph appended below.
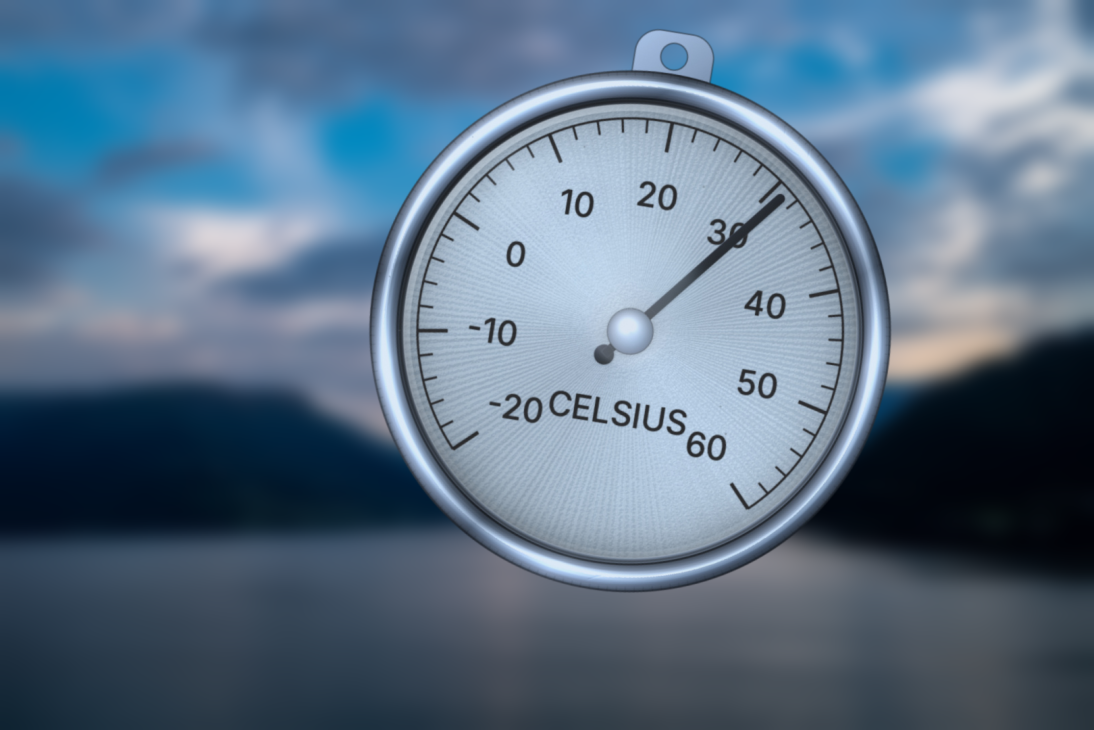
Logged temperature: 31; °C
